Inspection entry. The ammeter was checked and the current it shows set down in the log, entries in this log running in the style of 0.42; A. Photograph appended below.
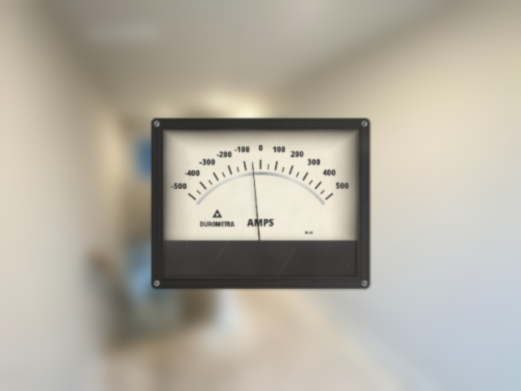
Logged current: -50; A
